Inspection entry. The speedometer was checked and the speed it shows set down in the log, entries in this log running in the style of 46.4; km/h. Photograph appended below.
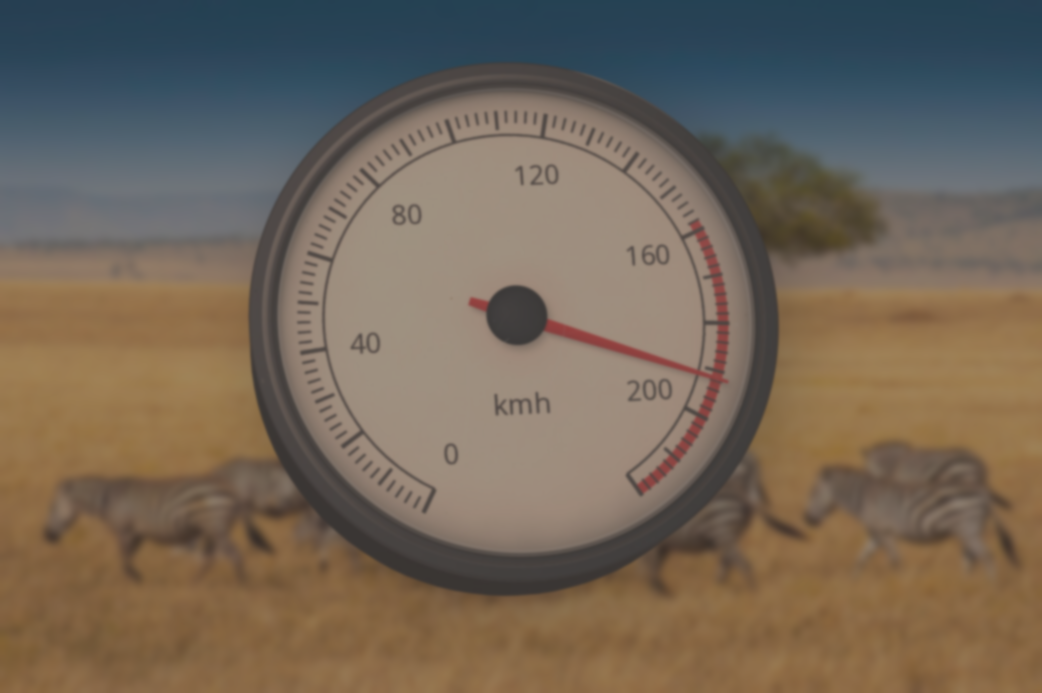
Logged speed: 192; km/h
